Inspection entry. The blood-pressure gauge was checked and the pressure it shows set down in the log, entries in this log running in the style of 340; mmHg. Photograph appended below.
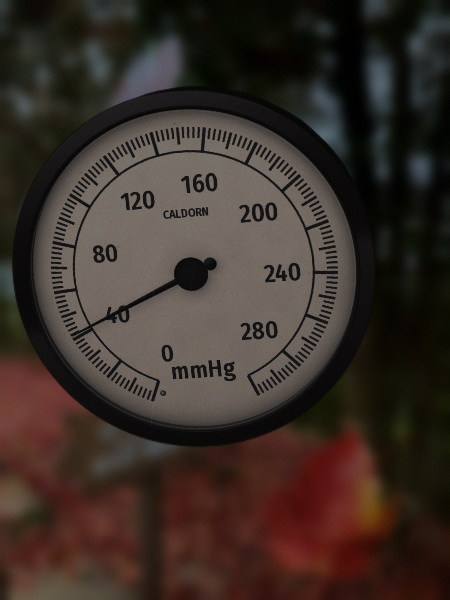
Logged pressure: 42; mmHg
